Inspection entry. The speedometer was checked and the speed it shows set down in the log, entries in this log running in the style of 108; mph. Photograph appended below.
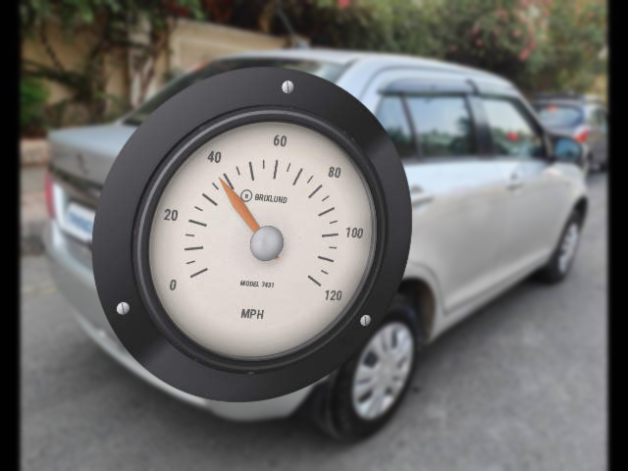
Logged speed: 37.5; mph
